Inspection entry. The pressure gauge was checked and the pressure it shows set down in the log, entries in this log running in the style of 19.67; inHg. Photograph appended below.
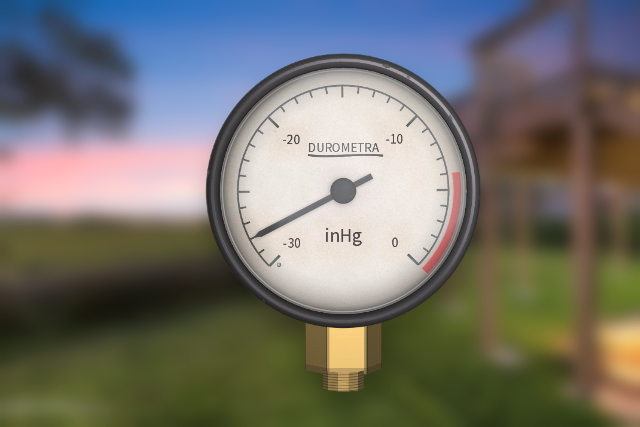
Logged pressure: -28; inHg
